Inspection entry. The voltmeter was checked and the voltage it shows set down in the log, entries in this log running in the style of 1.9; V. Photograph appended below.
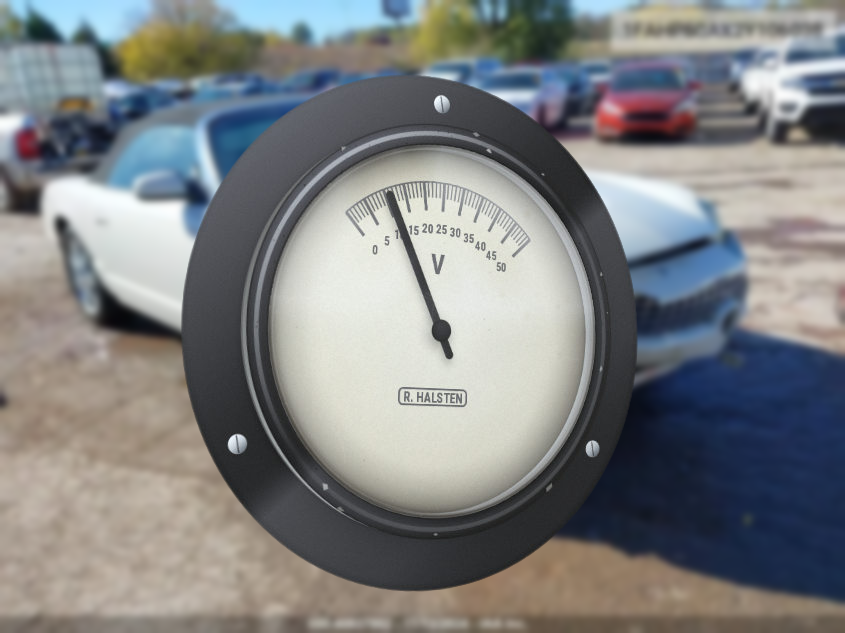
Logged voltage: 10; V
